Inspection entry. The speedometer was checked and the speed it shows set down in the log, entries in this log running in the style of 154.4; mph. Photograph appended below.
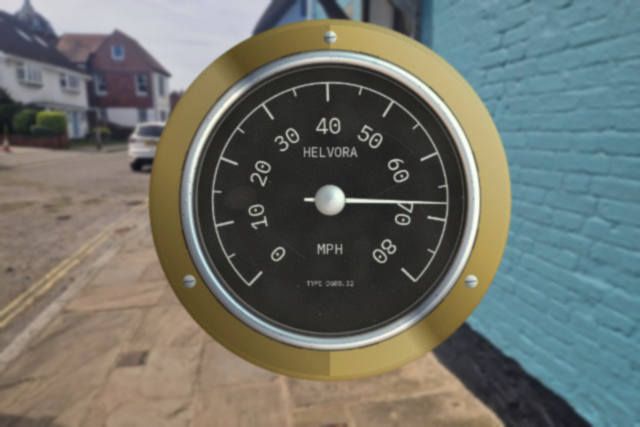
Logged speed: 67.5; mph
